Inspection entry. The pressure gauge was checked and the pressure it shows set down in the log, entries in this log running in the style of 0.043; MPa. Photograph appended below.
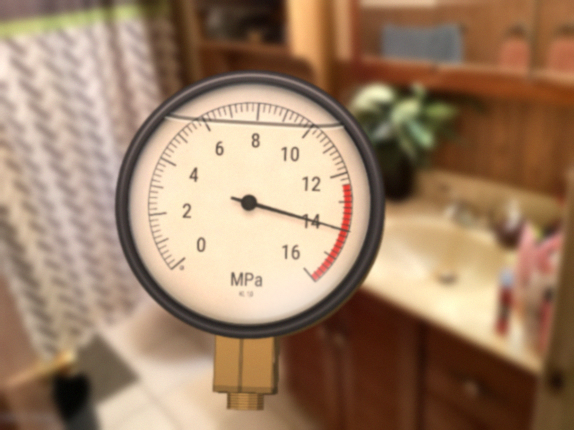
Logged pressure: 14; MPa
